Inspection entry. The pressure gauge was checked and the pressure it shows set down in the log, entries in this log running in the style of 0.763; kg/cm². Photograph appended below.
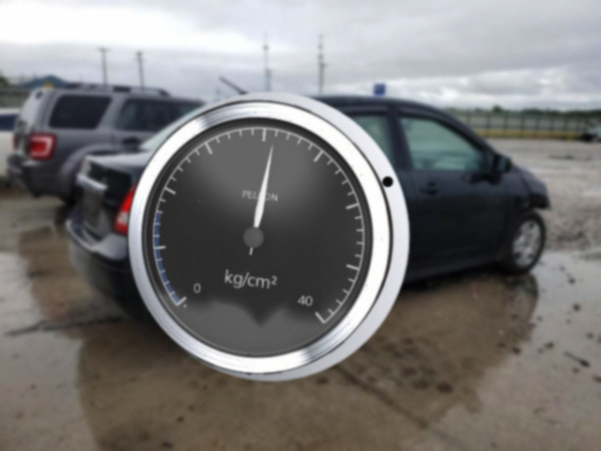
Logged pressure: 21; kg/cm²
